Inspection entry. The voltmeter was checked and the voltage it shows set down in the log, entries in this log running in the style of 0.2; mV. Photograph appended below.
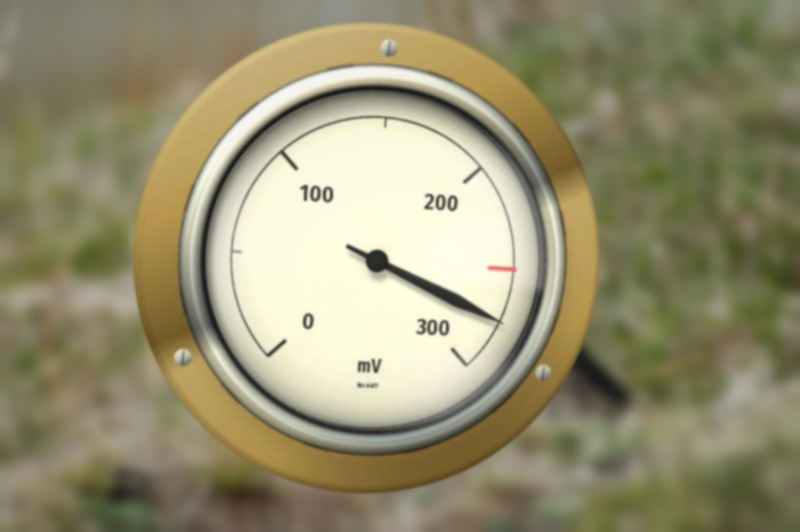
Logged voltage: 275; mV
